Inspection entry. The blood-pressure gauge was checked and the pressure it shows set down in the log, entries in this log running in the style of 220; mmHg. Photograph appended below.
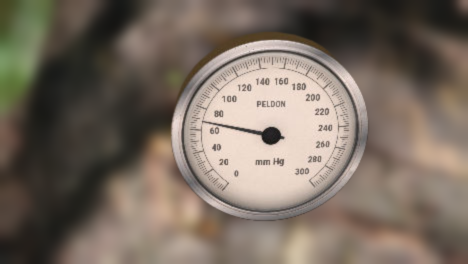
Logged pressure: 70; mmHg
